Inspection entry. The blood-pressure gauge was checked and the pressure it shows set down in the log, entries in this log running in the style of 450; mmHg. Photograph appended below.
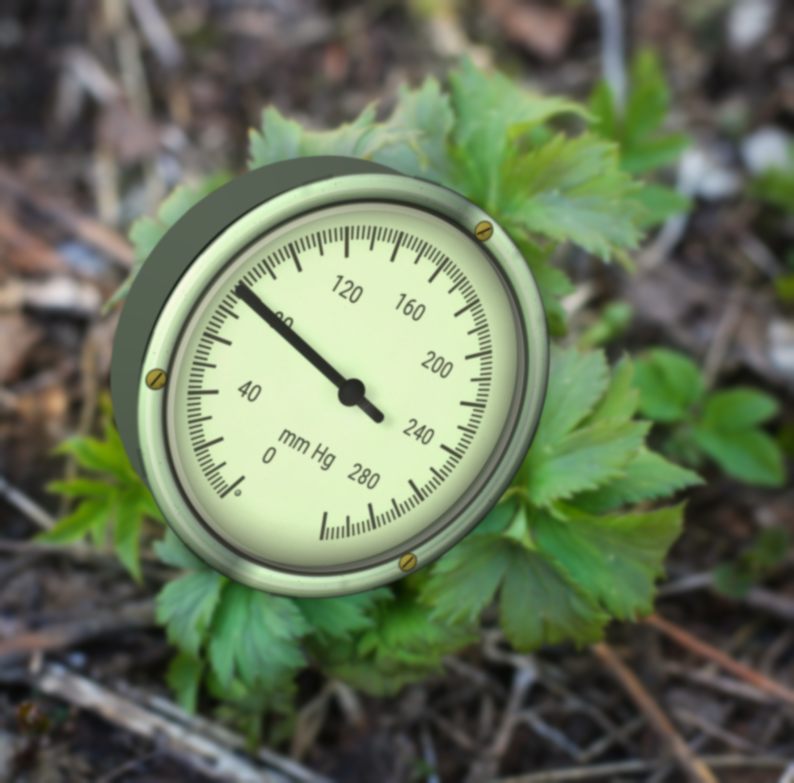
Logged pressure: 78; mmHg
